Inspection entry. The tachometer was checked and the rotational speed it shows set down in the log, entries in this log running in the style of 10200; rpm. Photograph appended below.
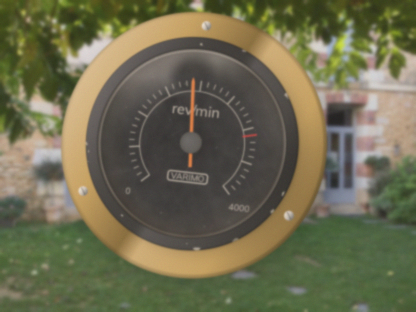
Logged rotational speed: 1900; rpm
